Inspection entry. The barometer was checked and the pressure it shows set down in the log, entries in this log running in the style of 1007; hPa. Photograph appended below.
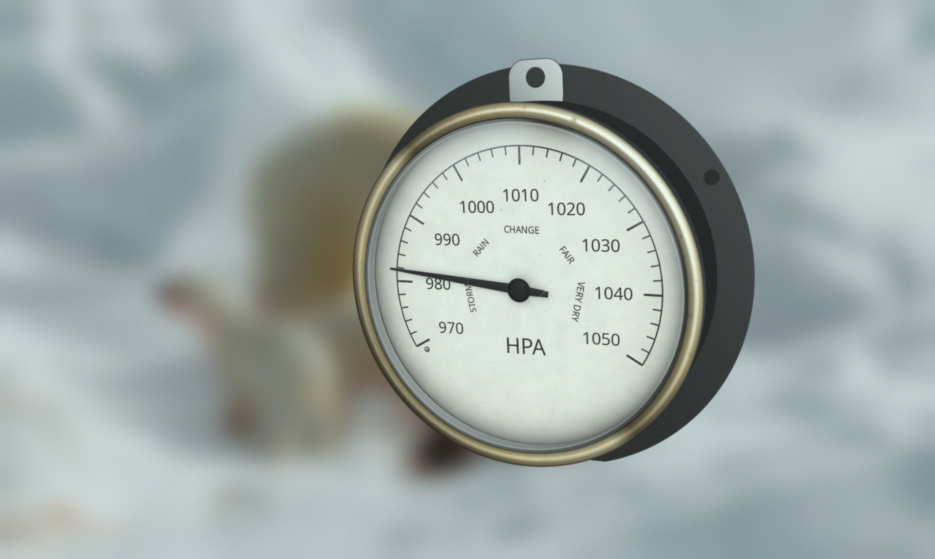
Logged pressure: 982; hPa
